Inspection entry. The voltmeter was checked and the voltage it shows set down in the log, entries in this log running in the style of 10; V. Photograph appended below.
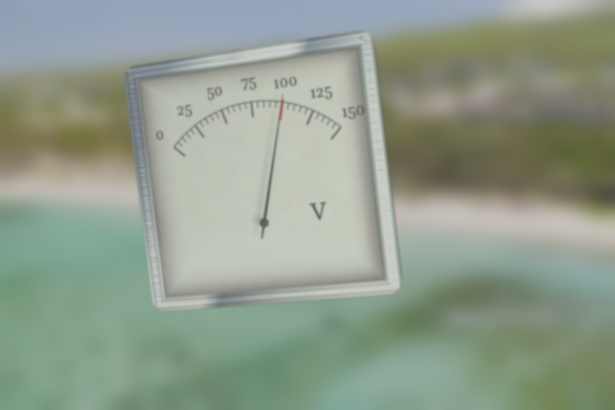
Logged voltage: 100; V
